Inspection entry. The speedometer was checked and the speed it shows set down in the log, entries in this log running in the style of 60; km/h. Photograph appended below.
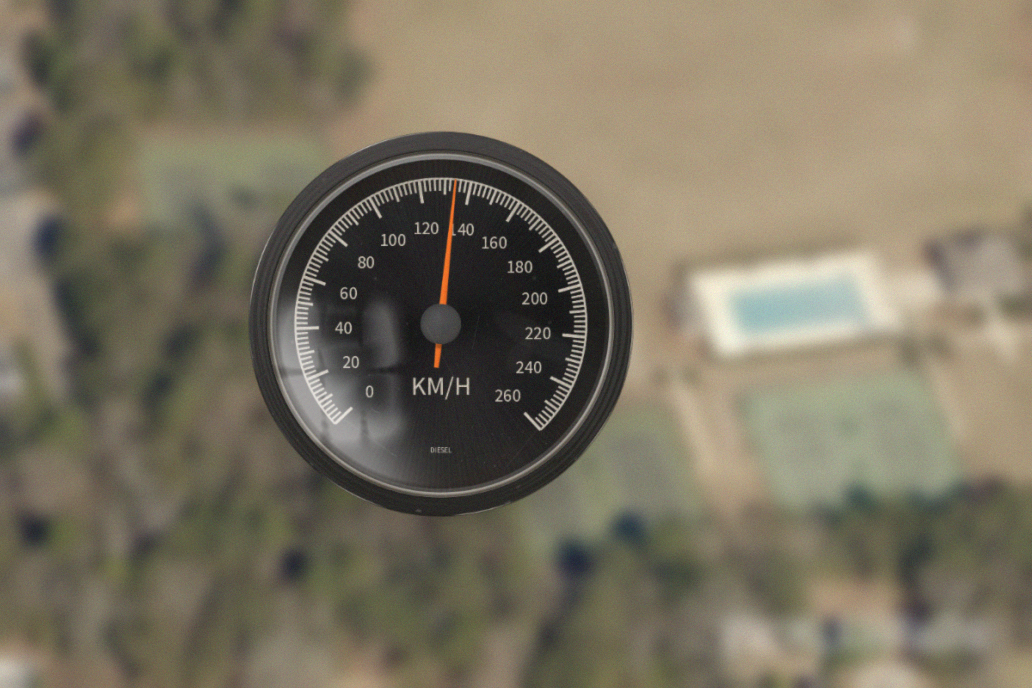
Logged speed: 134; km/h
